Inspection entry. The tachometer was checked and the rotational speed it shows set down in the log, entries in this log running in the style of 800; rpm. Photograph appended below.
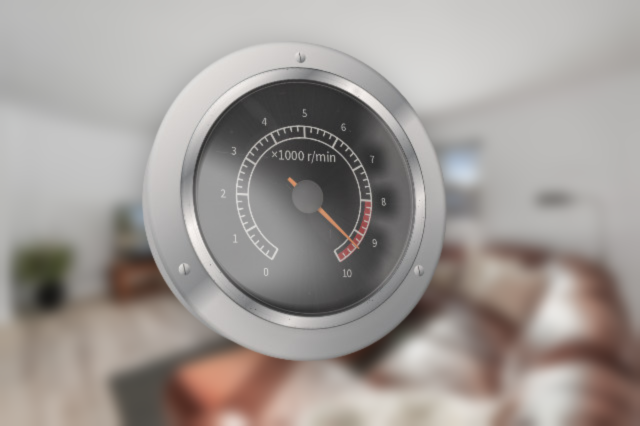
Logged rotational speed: 9400; rpm
